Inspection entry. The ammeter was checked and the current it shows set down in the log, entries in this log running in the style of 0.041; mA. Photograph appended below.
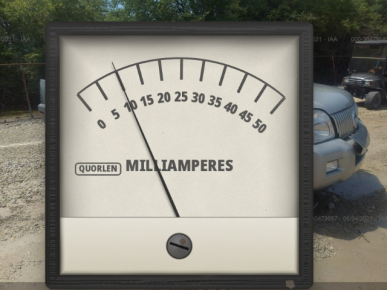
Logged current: 10; mA
